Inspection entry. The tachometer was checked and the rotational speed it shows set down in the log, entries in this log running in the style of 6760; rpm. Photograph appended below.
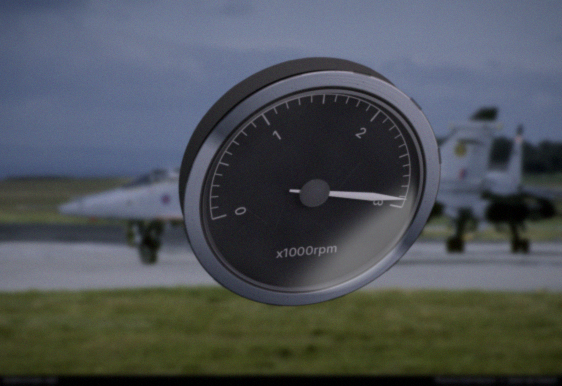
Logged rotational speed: 2900; rpm
